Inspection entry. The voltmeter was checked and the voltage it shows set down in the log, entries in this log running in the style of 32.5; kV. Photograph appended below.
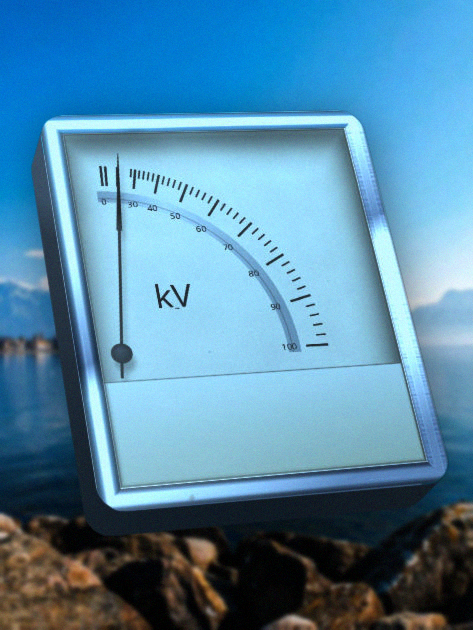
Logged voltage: 20; kV
